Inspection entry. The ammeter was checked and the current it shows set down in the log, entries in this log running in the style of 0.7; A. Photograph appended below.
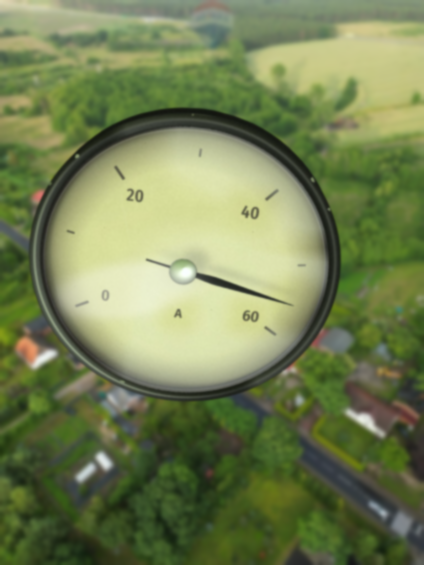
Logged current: 55; A
